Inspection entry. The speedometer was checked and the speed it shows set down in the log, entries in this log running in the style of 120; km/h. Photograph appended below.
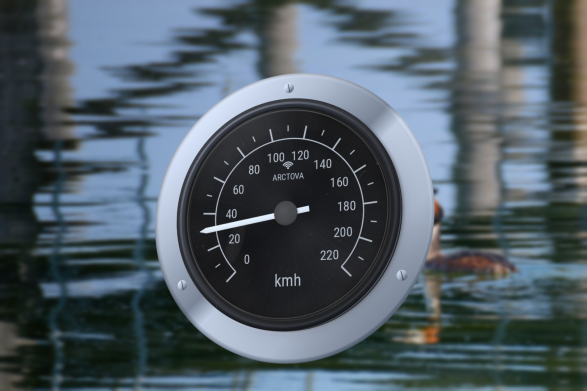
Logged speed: 30; km/h
